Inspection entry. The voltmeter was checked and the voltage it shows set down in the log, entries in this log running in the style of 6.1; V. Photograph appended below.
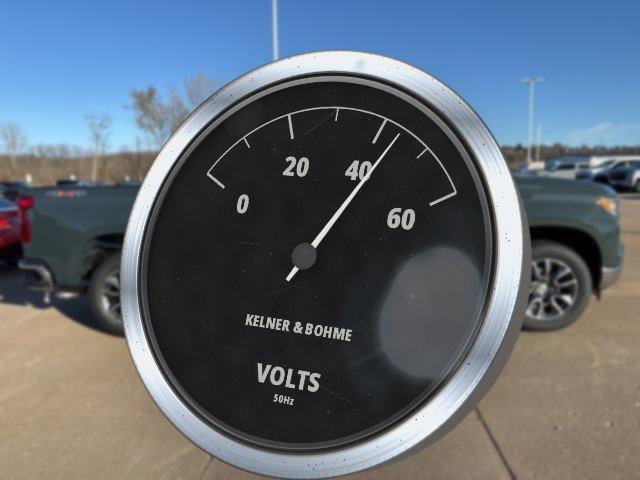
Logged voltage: 45; V
